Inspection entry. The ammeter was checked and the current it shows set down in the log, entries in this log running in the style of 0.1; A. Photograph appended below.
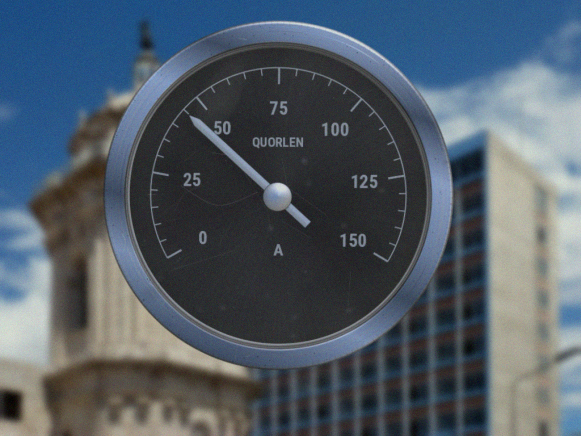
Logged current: 45; A
